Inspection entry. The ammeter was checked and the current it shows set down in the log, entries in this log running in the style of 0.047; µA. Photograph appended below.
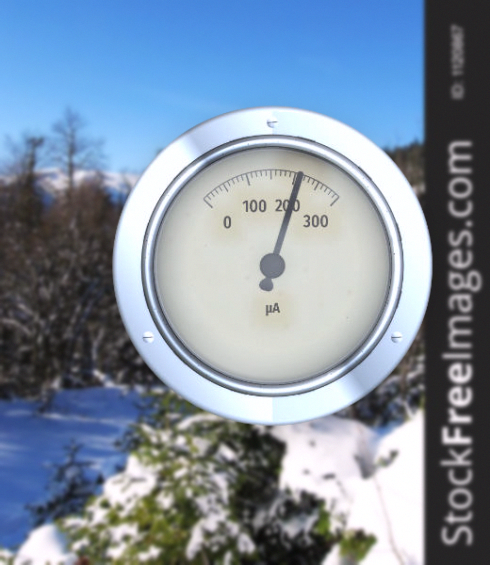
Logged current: 210; µA
